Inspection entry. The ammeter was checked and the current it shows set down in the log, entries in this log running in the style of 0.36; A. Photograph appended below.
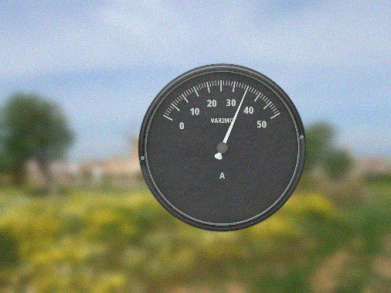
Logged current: 35; A
